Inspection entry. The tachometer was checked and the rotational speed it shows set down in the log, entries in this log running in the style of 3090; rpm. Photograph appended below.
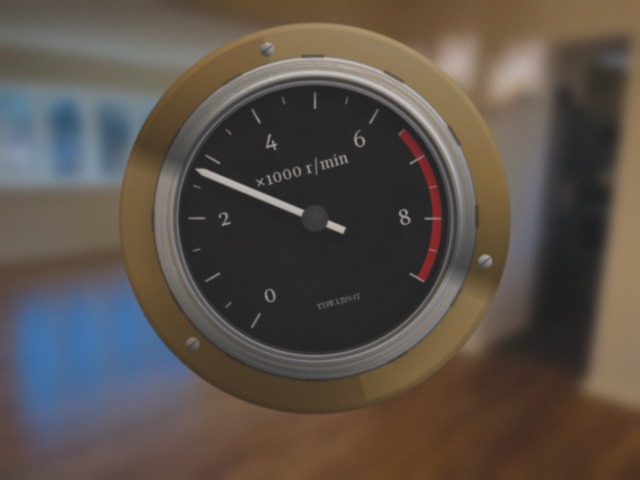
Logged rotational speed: 2750; rpm
